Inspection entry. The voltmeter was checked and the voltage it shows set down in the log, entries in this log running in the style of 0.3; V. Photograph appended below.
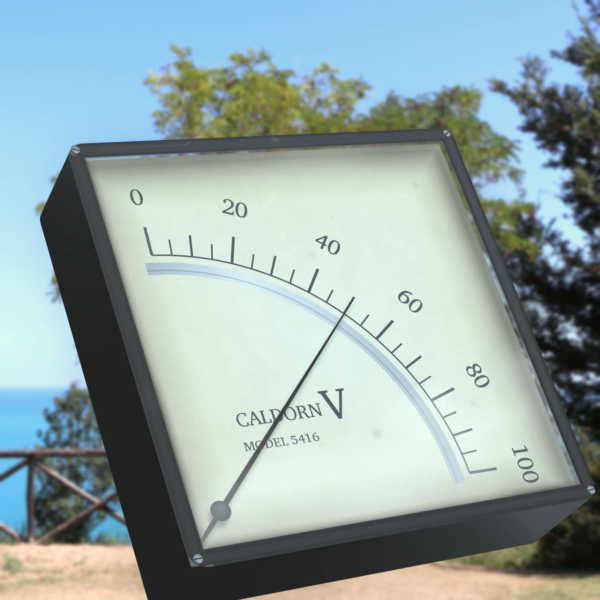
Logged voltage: 50; V
